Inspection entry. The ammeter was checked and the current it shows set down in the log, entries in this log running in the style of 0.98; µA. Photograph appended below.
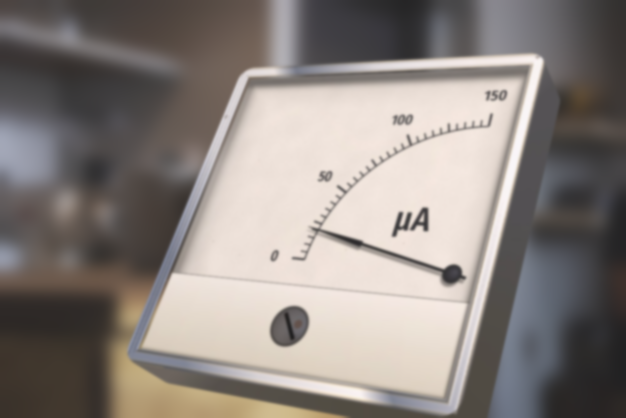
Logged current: 20; µA
